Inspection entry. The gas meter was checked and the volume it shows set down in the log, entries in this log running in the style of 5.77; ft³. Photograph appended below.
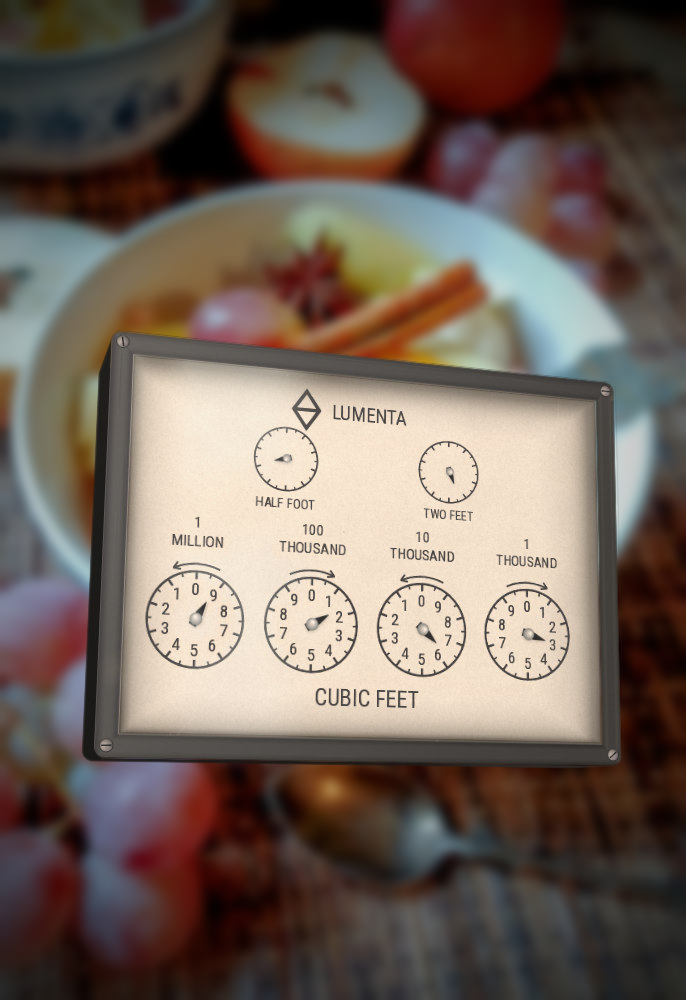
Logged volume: 916300; ft³
